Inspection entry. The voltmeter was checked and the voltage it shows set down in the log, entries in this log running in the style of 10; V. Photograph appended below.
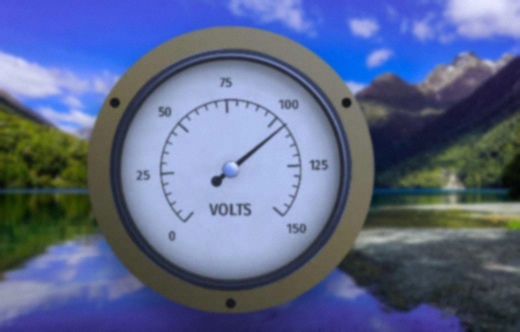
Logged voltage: 105; V
